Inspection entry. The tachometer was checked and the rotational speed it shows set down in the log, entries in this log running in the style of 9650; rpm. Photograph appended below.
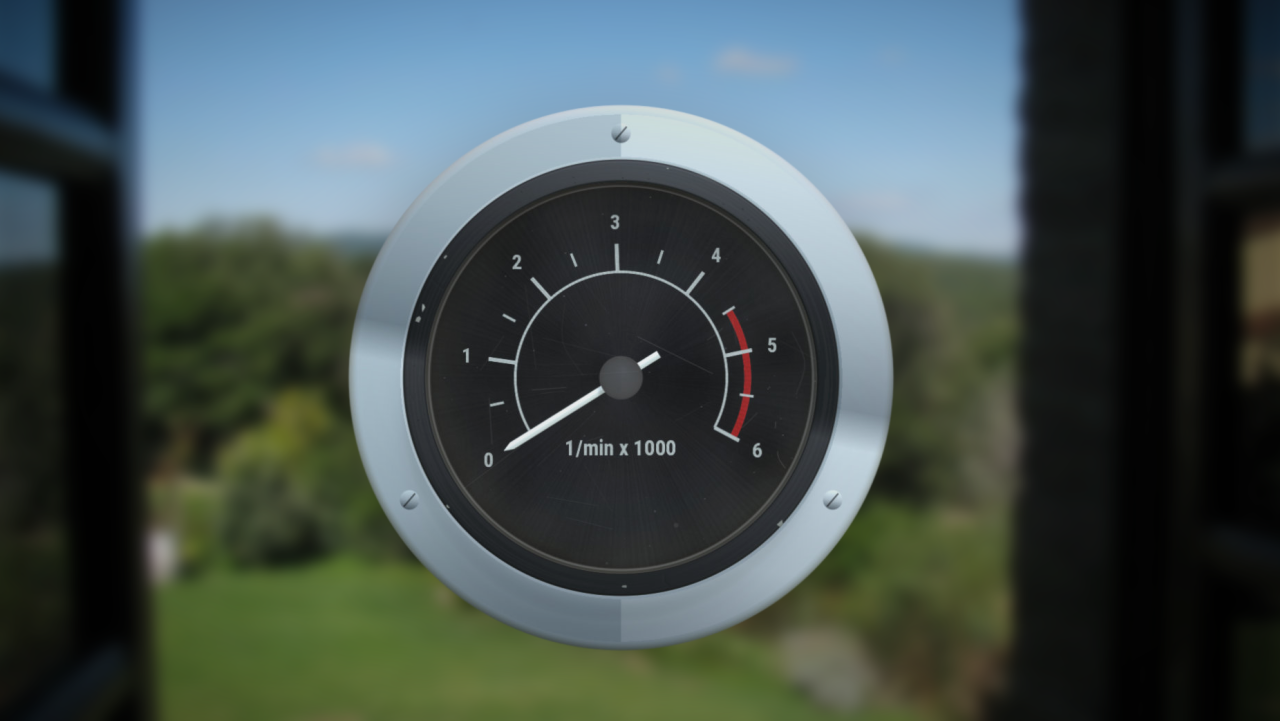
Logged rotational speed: 0; rpm
